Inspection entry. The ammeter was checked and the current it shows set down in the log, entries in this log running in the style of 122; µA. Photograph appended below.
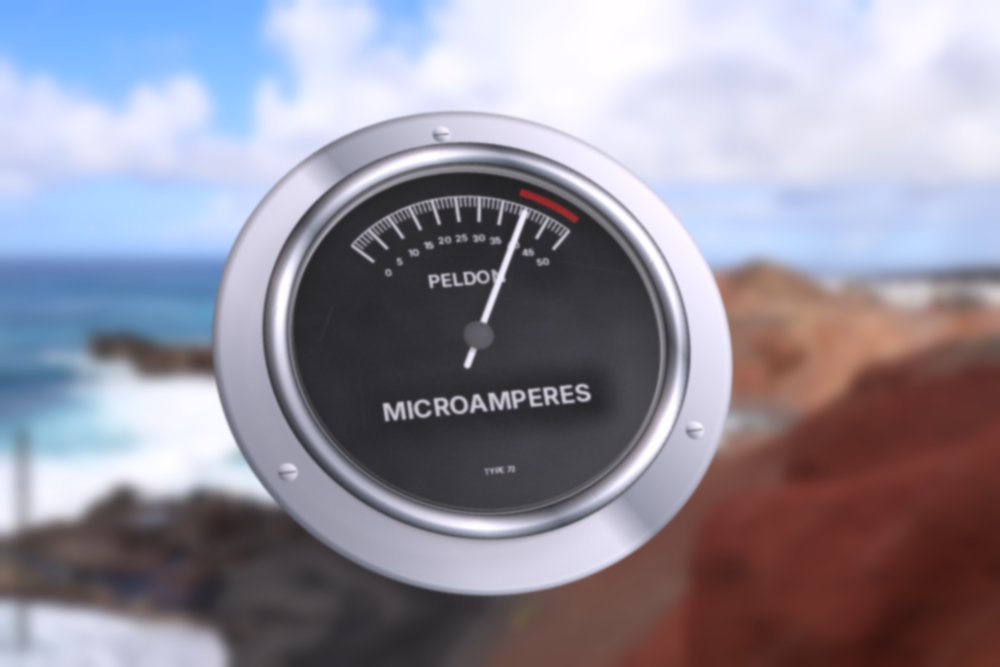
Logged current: 40; µA
